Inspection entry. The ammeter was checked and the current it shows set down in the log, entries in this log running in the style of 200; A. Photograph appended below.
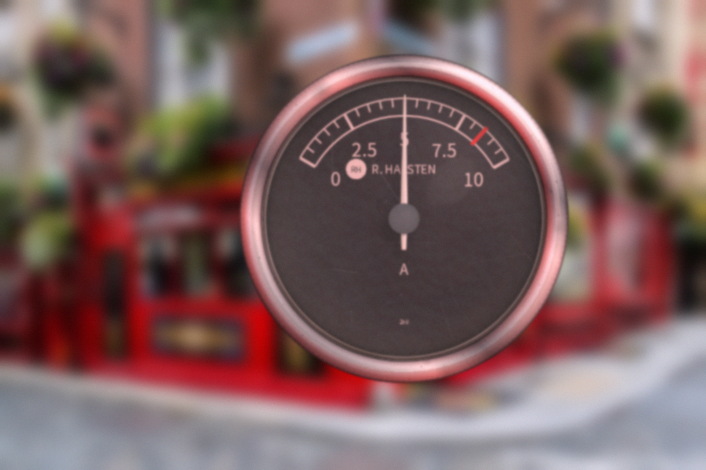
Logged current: 5; A
